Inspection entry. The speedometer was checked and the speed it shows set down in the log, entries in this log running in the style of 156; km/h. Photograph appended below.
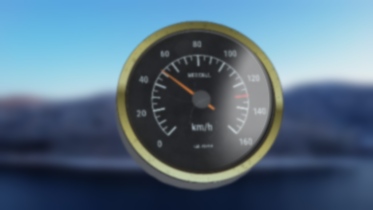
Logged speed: 50; km/h
